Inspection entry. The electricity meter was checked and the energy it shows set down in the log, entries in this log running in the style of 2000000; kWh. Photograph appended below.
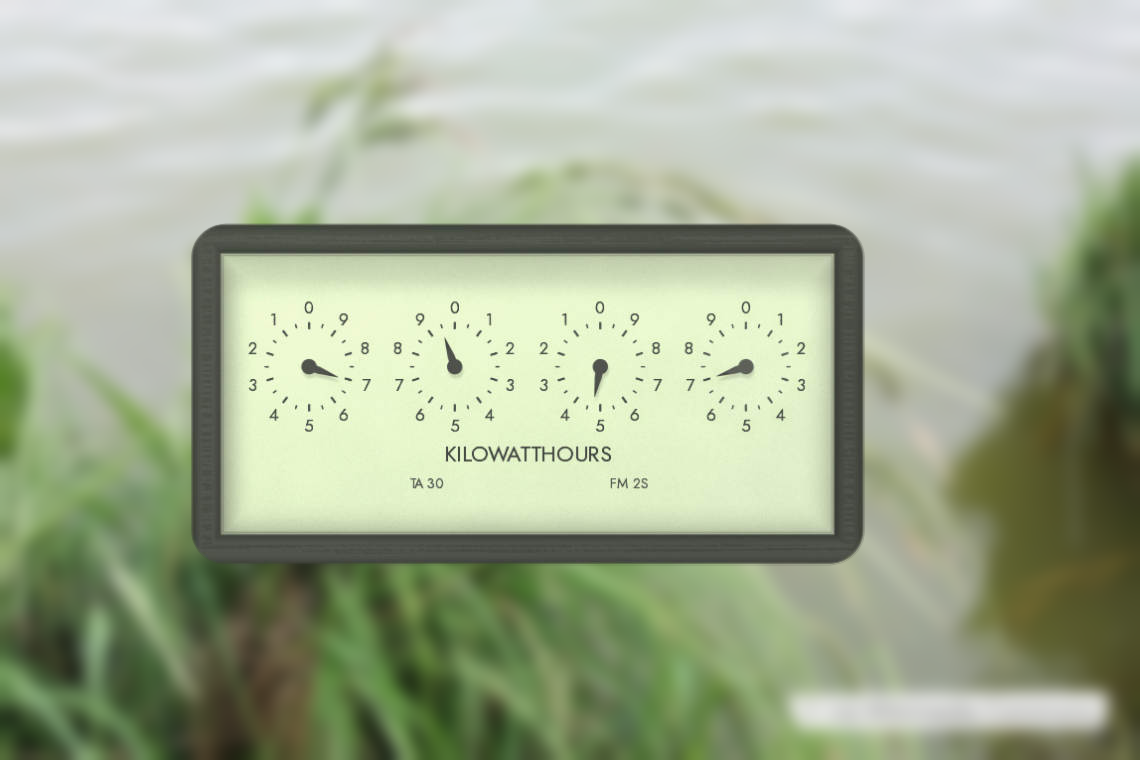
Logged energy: 6947; kWh
